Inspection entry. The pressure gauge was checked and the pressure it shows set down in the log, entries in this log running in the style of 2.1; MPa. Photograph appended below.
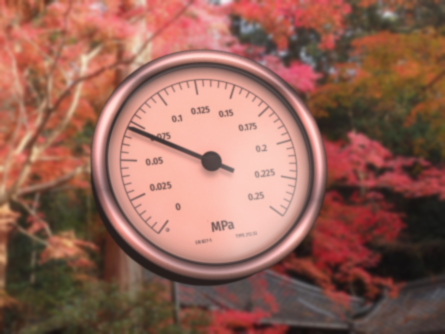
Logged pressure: 0.07; MPa
